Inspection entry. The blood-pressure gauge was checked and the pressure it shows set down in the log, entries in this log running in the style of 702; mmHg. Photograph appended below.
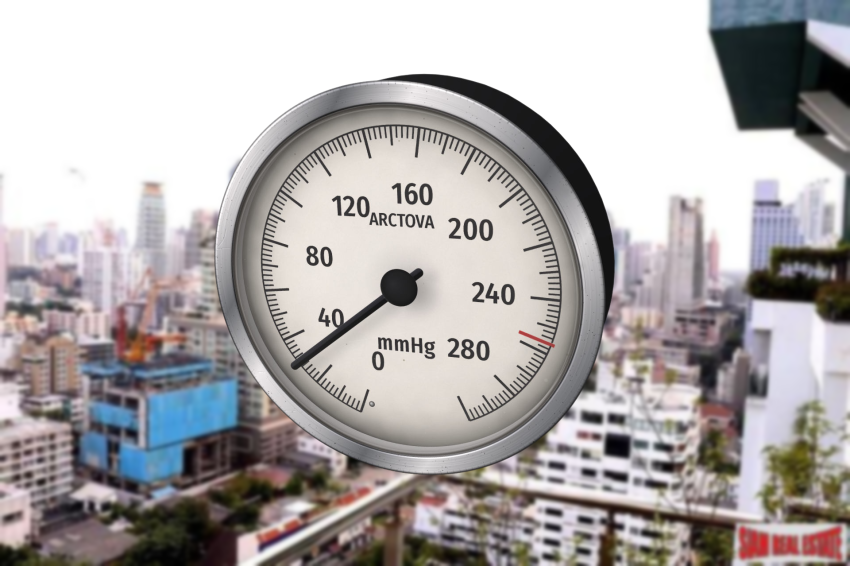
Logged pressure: 30; mmHg
